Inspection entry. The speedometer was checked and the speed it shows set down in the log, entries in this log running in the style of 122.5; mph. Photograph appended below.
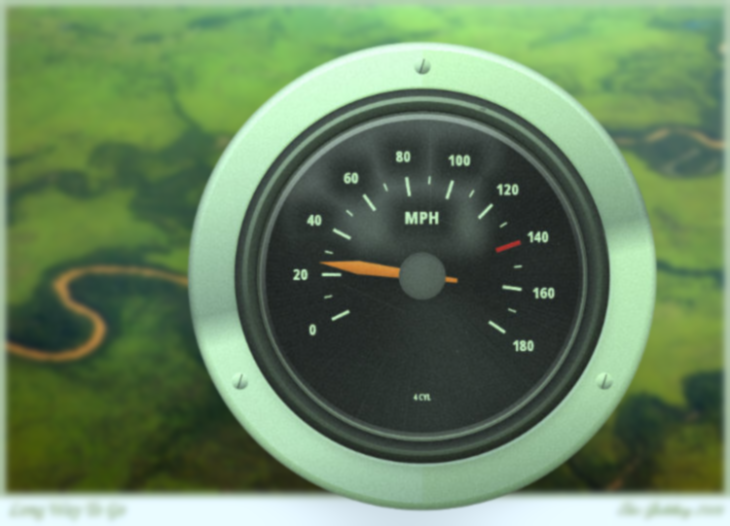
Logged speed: 25; mph
